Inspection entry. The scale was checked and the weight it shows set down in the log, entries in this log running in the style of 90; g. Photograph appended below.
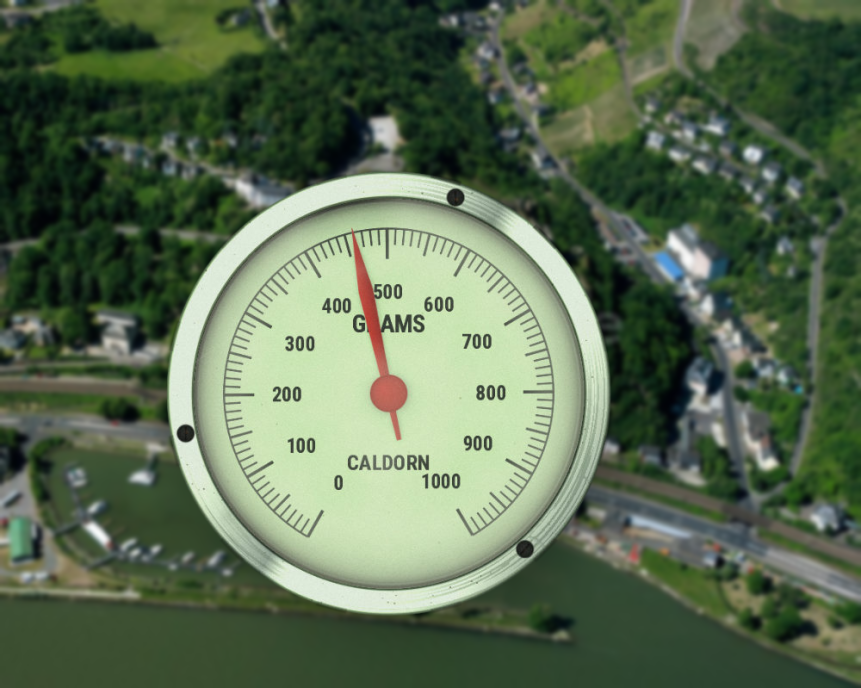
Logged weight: 460; g
